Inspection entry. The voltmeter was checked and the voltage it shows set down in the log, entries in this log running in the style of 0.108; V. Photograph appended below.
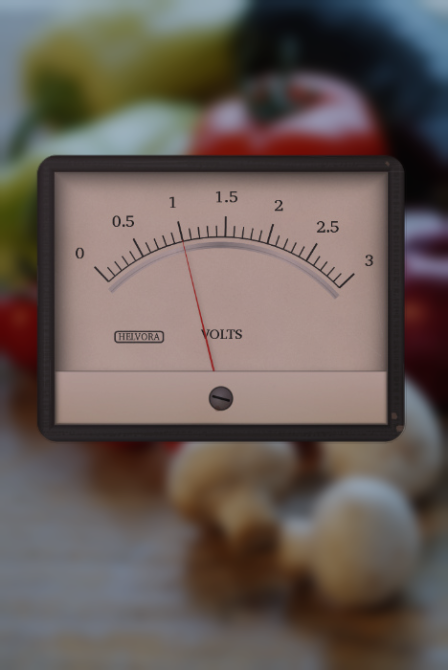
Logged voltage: 1; V
